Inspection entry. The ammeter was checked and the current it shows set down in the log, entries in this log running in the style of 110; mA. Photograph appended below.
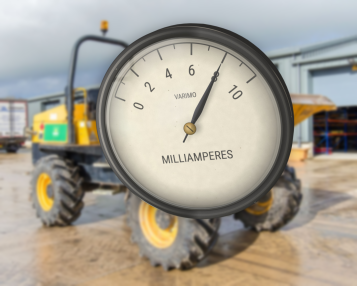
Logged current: 8; mA
